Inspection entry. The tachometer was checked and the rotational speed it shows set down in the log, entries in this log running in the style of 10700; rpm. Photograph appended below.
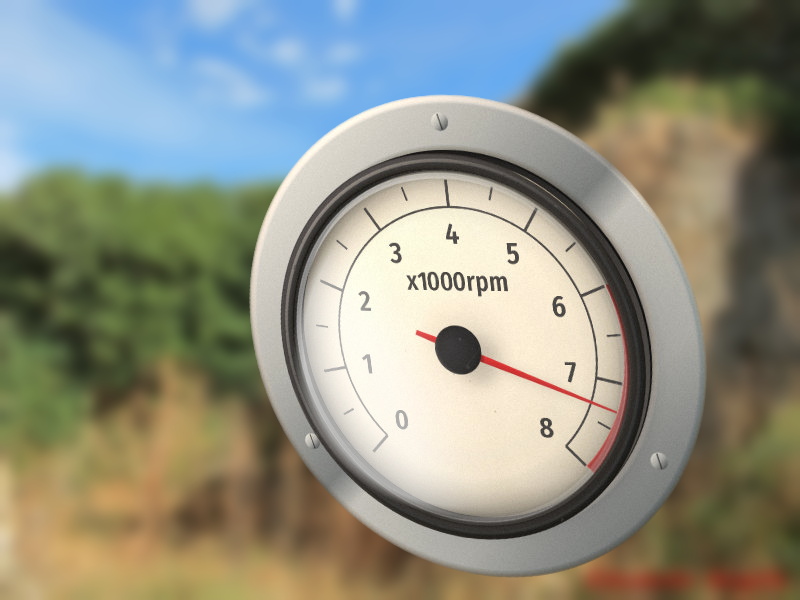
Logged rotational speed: 7250; rpm
